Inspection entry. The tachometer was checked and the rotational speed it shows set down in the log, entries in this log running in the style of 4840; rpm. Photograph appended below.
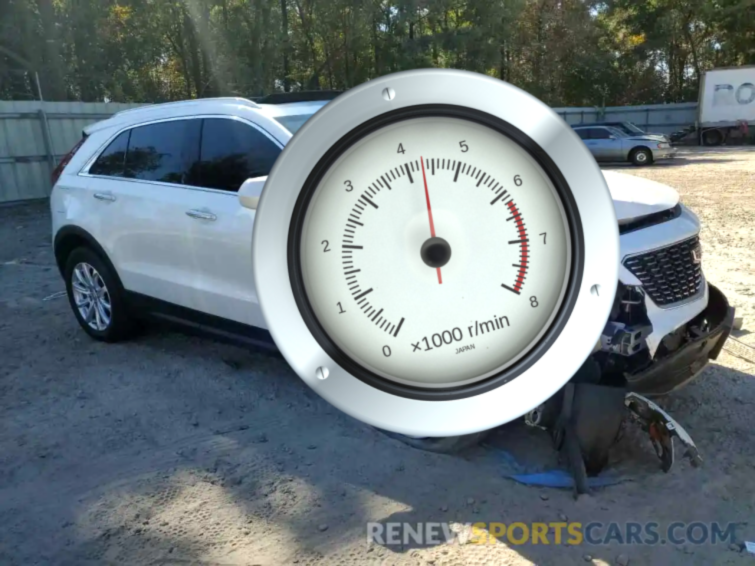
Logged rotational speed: 4300; rpm
